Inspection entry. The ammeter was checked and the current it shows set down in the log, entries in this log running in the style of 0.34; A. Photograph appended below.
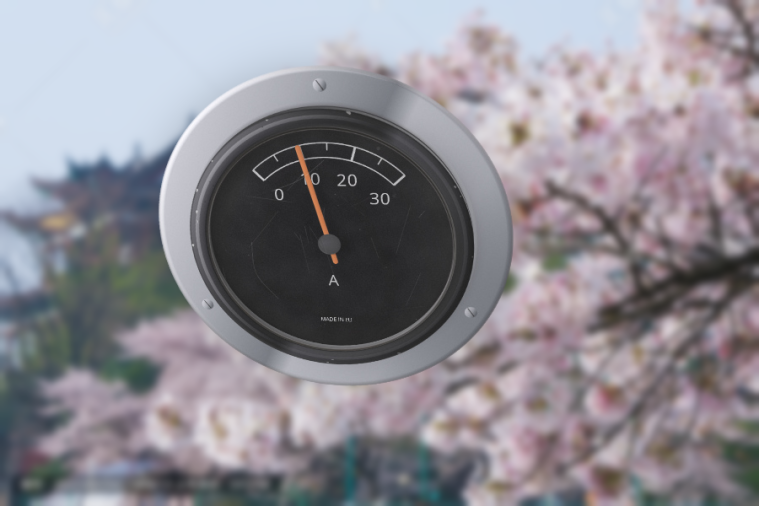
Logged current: 10; A
